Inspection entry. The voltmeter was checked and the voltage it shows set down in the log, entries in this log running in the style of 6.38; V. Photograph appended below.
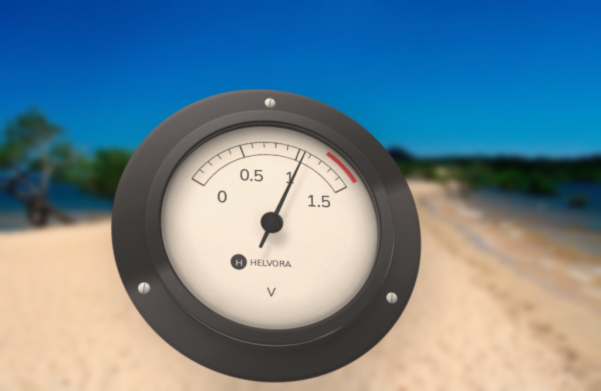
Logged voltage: 1.05; V
